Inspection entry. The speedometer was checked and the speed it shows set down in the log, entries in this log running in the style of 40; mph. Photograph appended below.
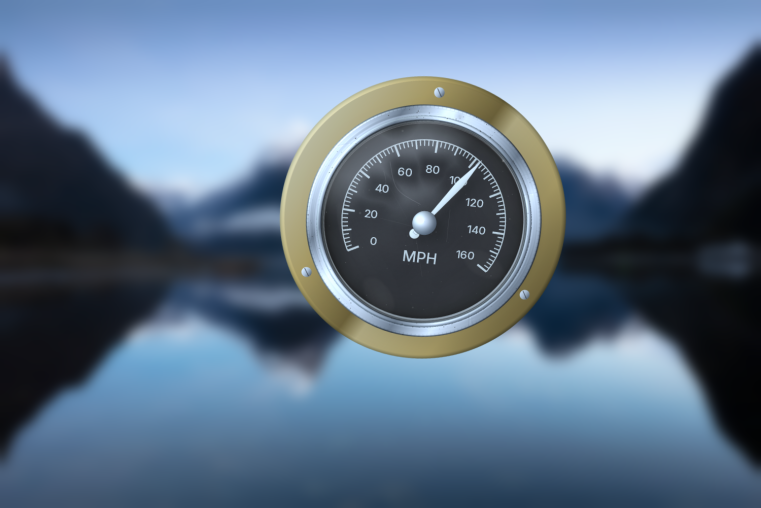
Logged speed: 102; mph
